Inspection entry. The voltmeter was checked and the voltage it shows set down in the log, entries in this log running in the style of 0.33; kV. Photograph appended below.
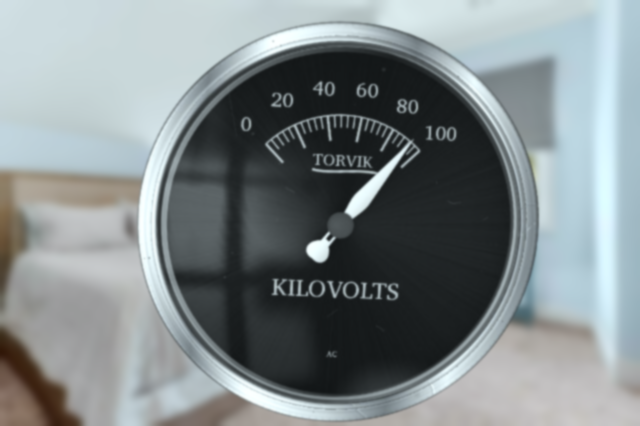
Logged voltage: 92; kV
